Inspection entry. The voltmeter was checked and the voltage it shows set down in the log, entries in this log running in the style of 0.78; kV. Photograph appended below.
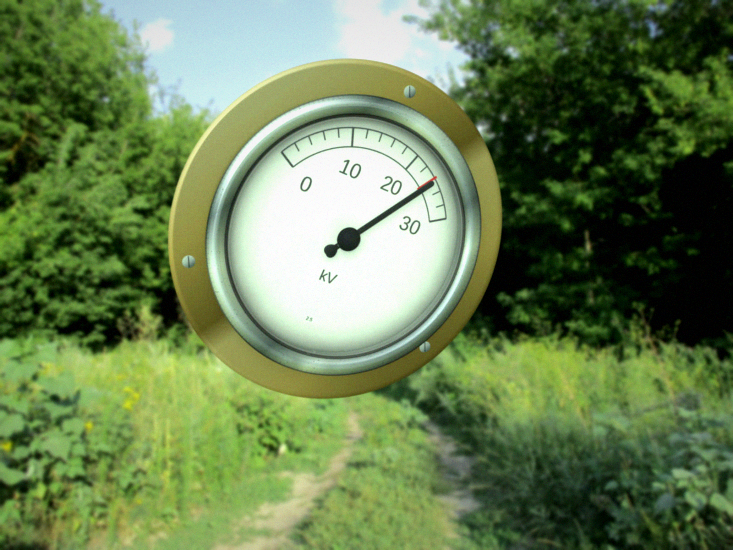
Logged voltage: 24; kV
